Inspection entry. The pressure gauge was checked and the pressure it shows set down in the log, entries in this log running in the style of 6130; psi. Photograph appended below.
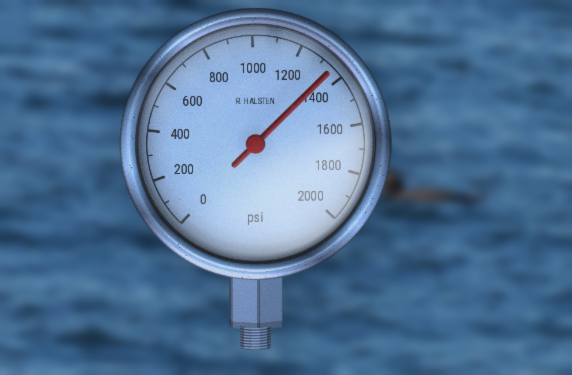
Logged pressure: 1350; psi
